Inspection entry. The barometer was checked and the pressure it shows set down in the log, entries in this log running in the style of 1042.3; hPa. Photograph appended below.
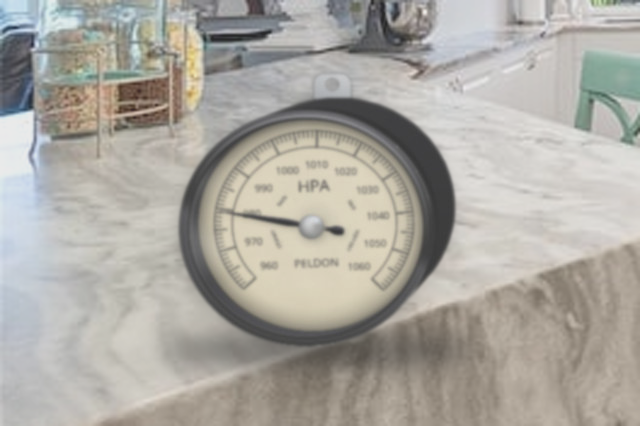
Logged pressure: 980; hPa
